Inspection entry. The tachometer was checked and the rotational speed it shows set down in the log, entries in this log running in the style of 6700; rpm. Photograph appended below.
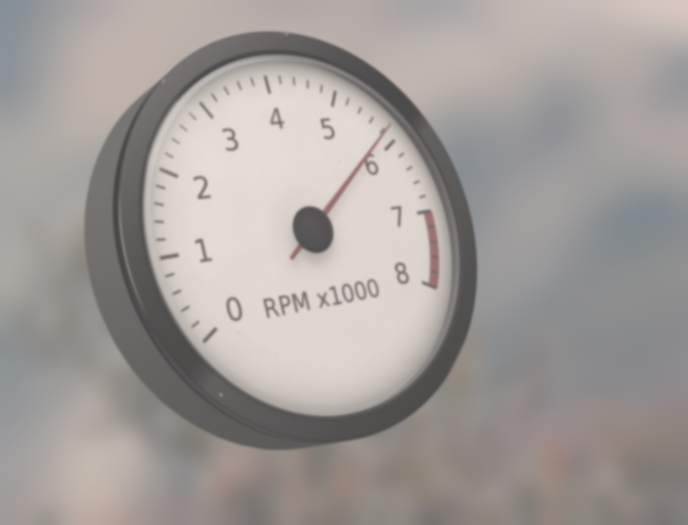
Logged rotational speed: 5800; rpm
